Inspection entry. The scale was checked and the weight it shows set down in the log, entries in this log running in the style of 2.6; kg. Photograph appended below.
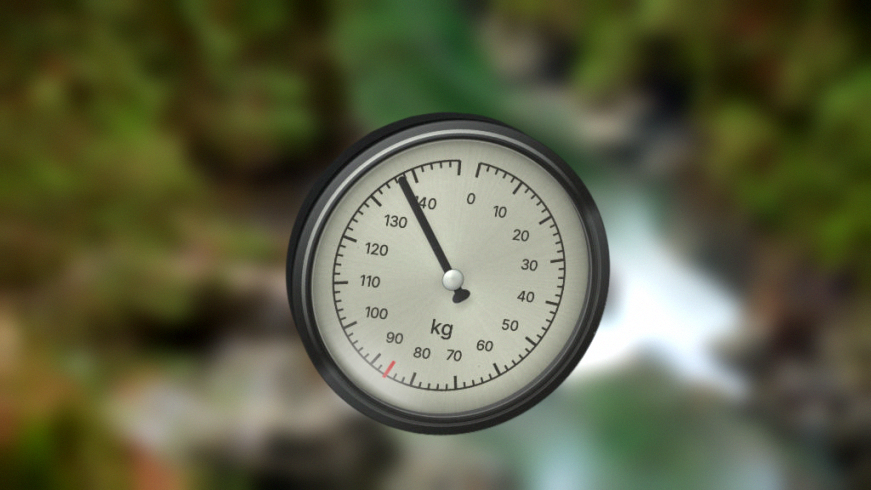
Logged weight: 137; kg
